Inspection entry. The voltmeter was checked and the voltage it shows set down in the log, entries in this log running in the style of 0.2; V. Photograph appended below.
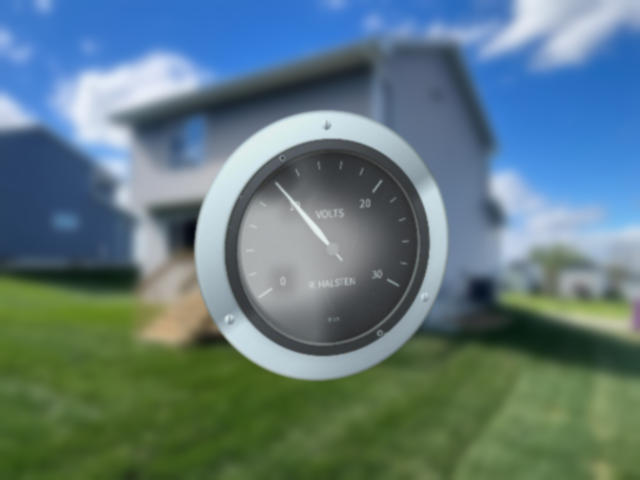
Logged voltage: 10; V
